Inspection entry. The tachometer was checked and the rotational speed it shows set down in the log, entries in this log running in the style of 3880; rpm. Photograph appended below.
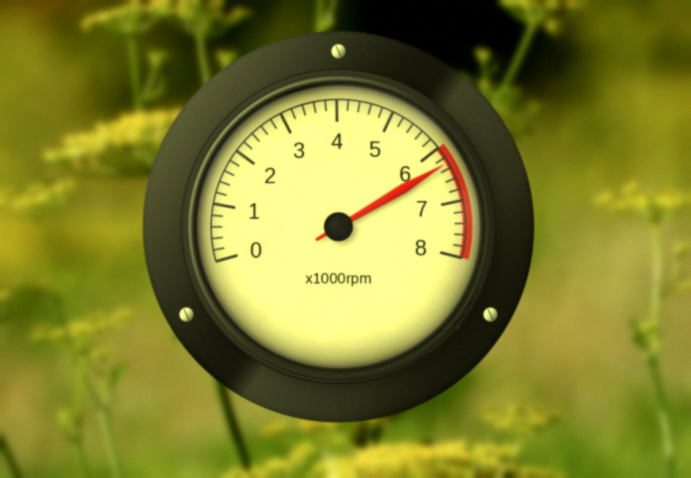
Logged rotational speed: 6300; rpm
